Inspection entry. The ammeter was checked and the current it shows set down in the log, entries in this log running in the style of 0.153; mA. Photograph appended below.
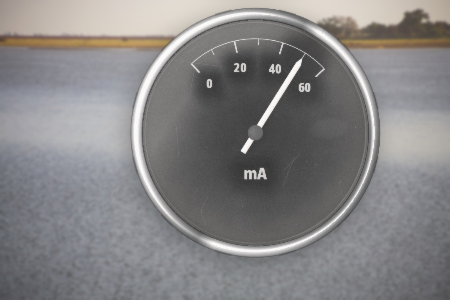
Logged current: 50; mA
